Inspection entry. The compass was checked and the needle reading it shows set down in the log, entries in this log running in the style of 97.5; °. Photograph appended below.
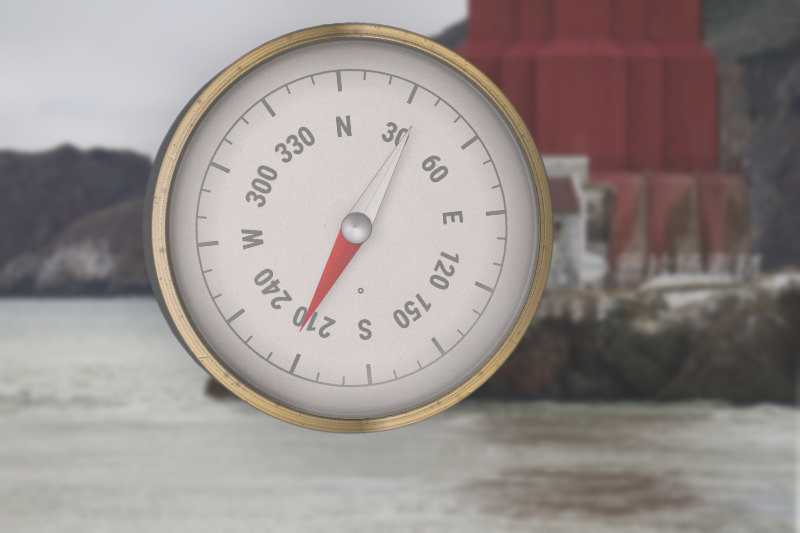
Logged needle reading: 215; °
